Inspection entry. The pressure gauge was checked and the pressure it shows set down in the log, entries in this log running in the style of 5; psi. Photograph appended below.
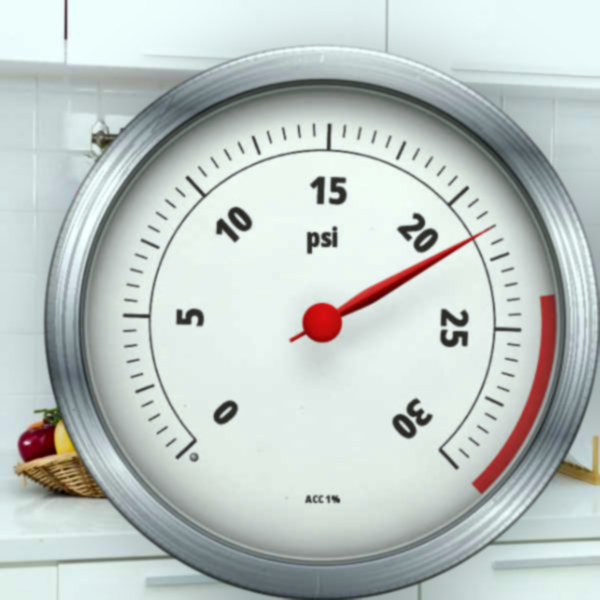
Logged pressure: 21.5; psi
